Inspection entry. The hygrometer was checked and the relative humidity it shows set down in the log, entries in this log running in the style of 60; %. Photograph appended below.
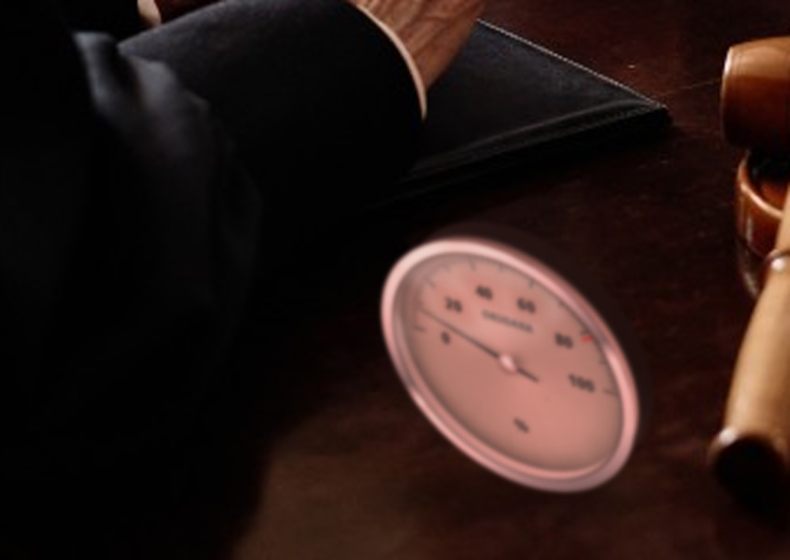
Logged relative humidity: 10; %
